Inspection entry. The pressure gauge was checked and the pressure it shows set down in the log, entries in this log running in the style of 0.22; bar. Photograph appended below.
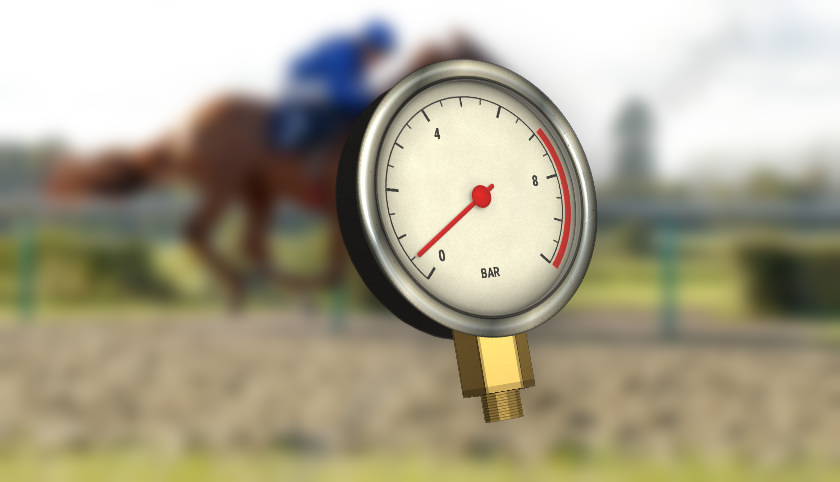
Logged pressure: 0.5; bar
